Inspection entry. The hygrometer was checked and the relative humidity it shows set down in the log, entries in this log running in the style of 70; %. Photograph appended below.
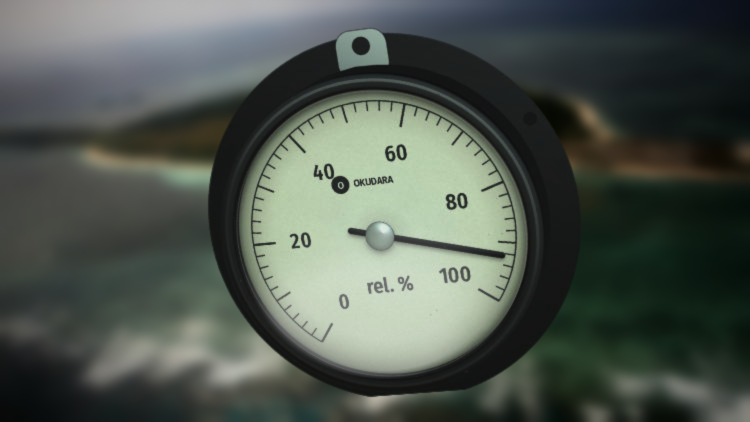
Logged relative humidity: 92; %
